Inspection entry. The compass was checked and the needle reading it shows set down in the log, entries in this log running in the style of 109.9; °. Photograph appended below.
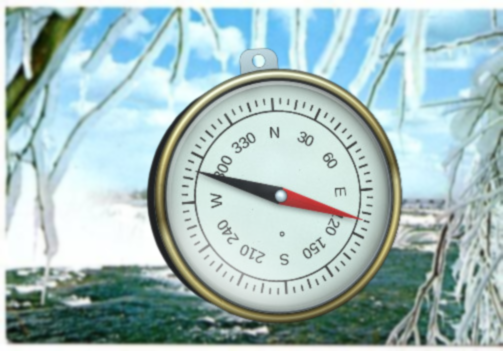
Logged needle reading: 110; °
